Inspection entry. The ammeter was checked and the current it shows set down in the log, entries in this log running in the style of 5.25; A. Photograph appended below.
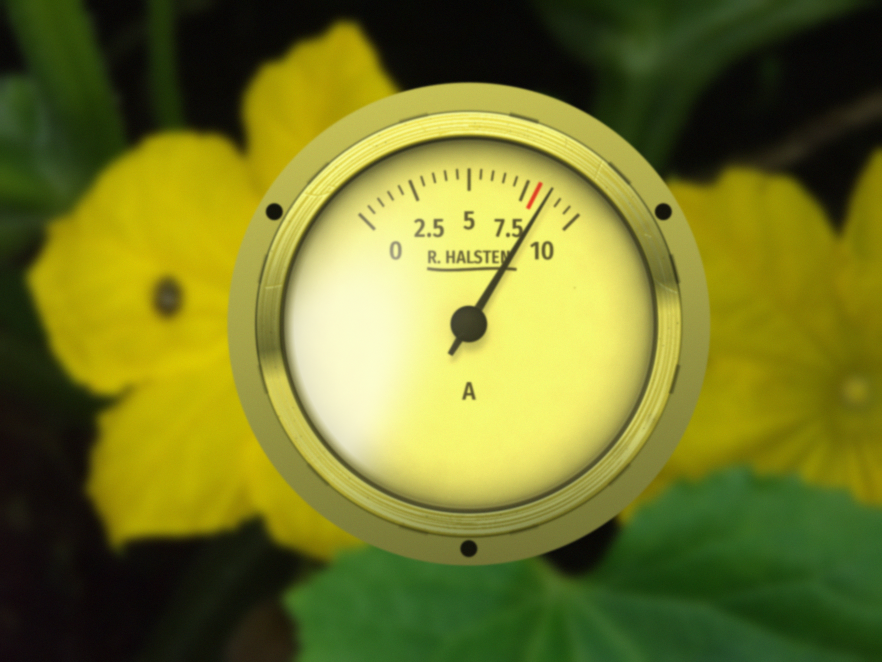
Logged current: 8.5; A
